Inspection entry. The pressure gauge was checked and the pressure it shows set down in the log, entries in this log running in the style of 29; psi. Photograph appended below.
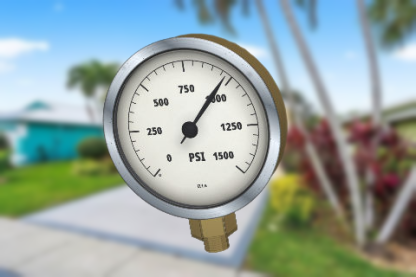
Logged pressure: 975; psi
